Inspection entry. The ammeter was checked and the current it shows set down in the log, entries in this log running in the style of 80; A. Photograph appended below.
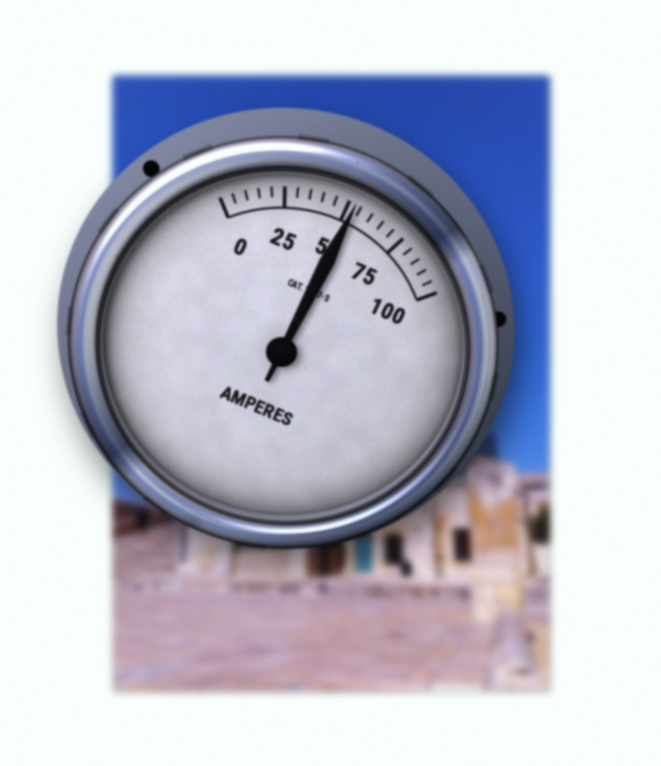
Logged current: 52.5; A
